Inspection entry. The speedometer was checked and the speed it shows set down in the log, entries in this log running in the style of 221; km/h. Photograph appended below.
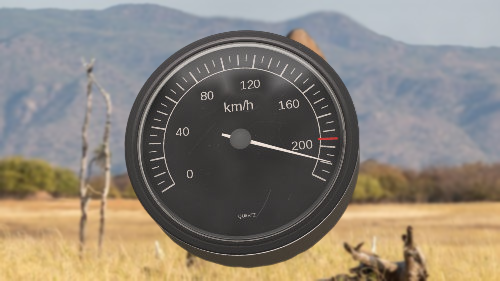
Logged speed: 210; km/h
